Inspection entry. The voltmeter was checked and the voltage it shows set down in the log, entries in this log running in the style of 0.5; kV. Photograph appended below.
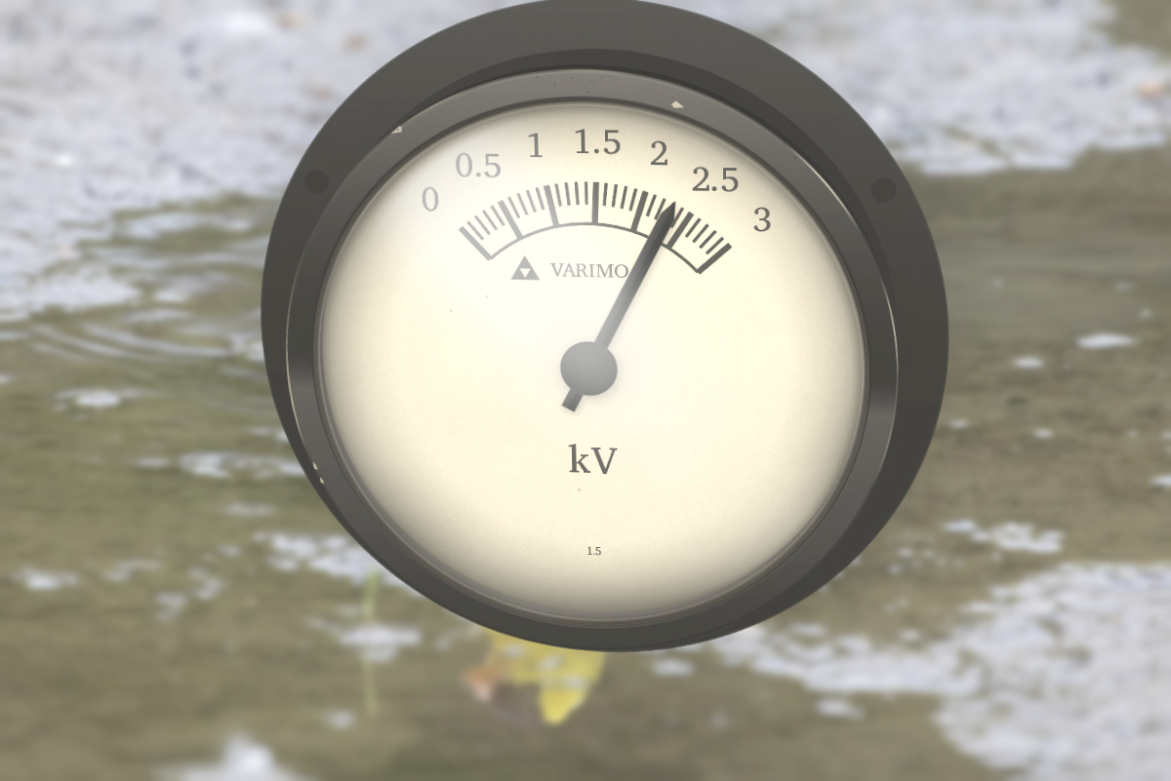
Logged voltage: 2.3; kV
